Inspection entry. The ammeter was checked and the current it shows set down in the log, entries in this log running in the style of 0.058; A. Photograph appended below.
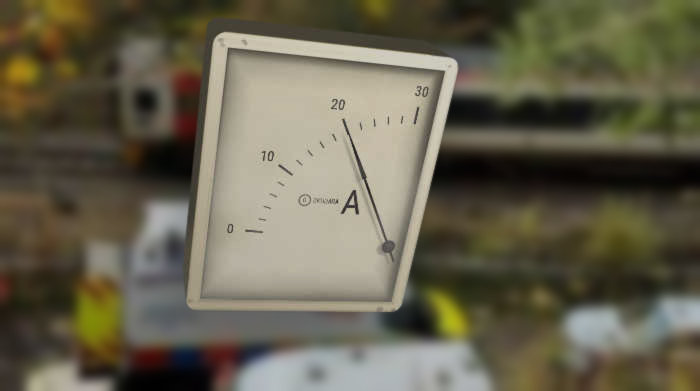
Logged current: 20; A
